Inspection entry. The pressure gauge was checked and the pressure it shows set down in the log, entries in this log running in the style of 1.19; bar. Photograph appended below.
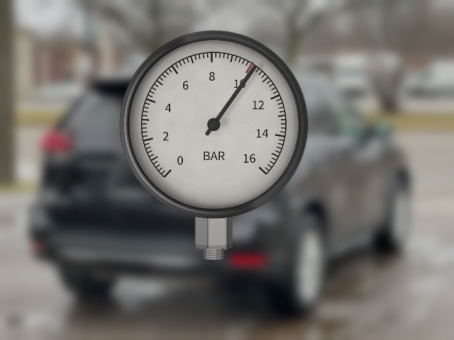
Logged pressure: 10.2; bar
